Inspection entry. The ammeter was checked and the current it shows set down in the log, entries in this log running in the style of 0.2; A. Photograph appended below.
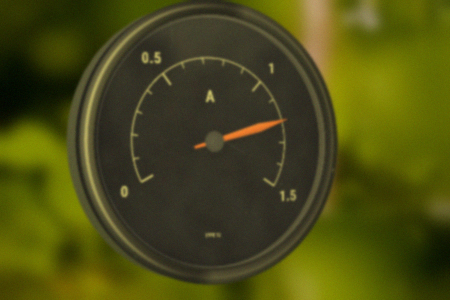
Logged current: 1.2; A
